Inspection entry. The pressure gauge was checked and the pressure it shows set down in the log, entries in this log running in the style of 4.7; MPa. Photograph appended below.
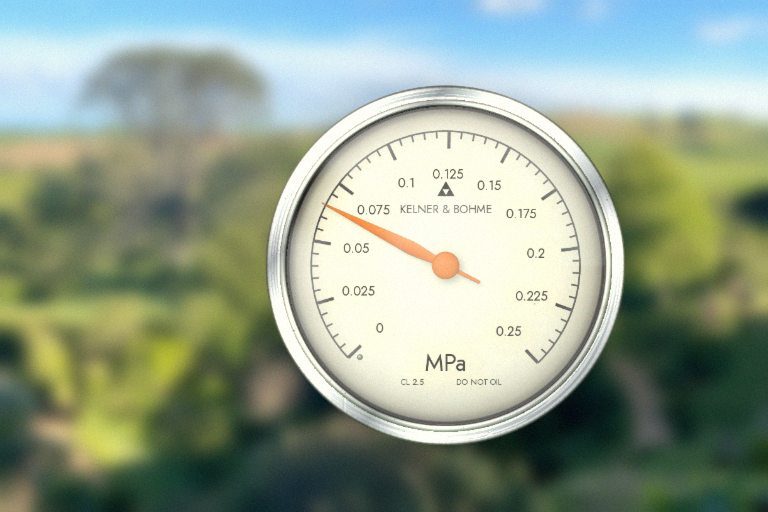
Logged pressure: 0.065; MPa
